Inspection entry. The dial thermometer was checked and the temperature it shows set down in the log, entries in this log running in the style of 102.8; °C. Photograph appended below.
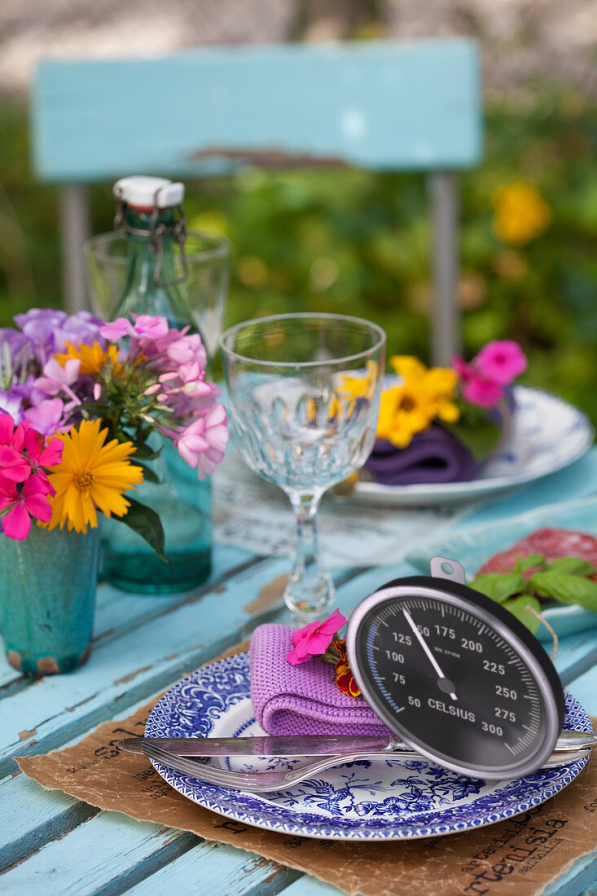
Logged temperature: 150; °C
